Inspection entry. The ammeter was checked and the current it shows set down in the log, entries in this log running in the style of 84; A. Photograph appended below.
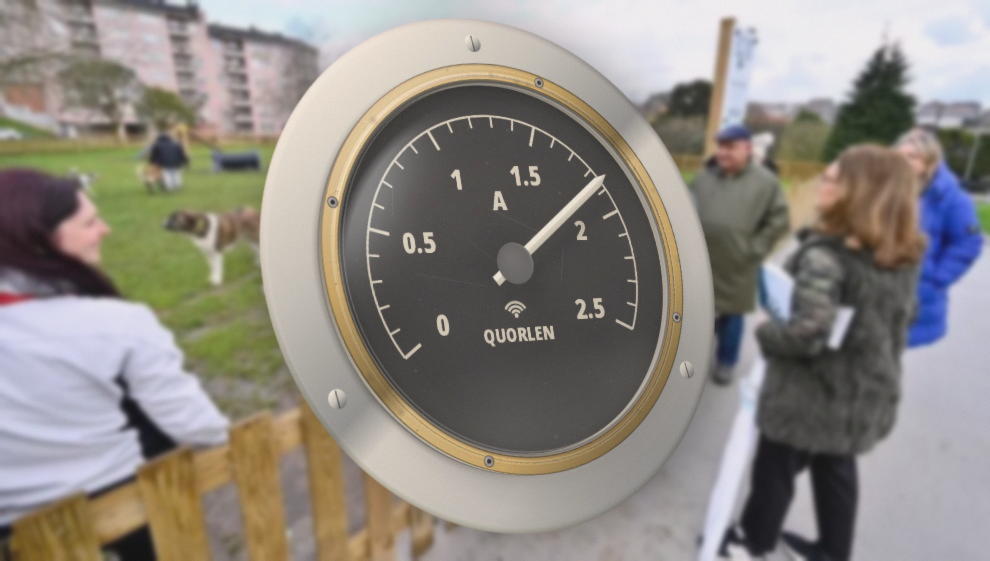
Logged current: 1.85; A
